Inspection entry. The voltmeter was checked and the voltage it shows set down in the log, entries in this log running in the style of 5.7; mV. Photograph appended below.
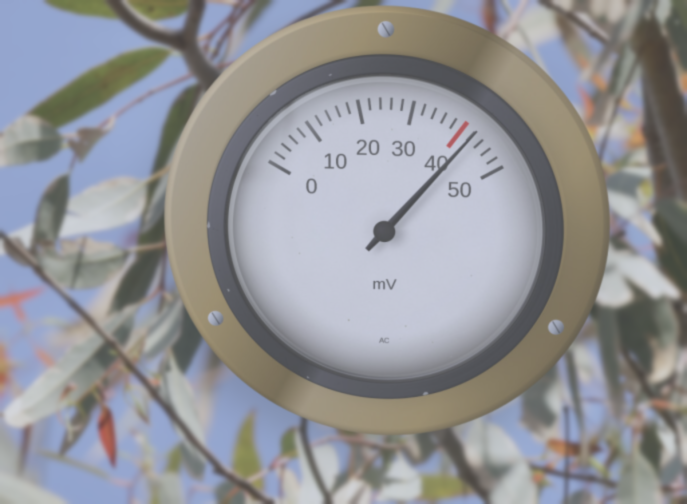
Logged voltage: 42; mV
